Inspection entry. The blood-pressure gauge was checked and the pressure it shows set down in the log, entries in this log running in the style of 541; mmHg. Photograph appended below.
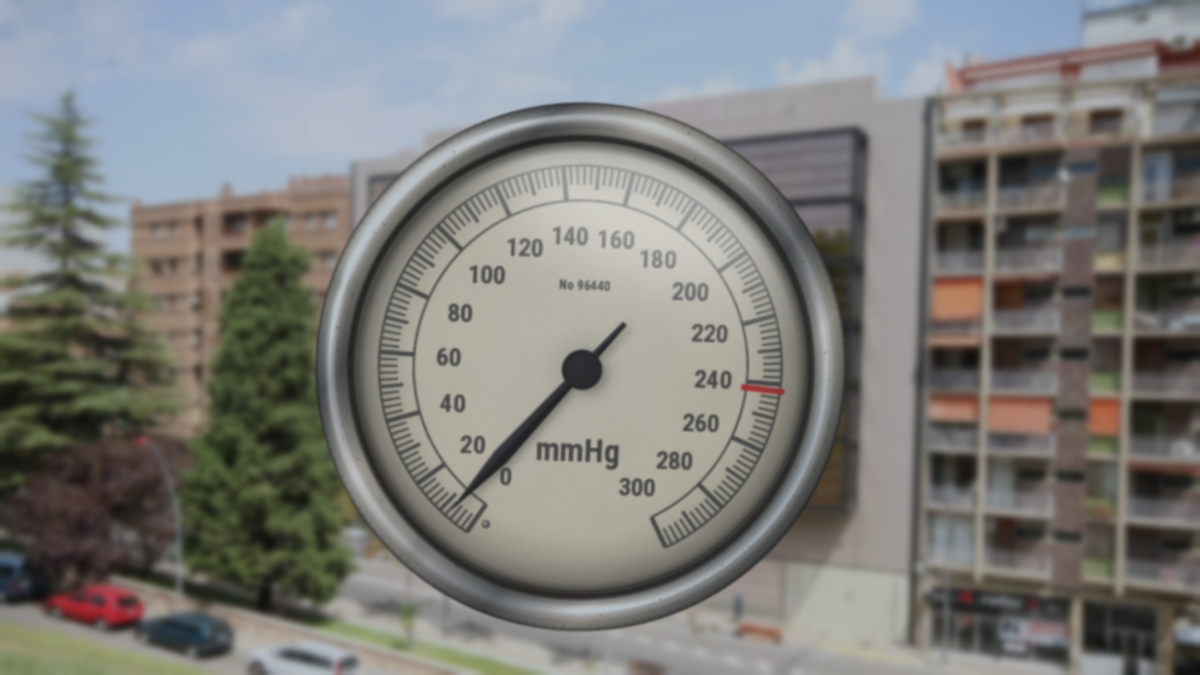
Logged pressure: 8; mmHg
